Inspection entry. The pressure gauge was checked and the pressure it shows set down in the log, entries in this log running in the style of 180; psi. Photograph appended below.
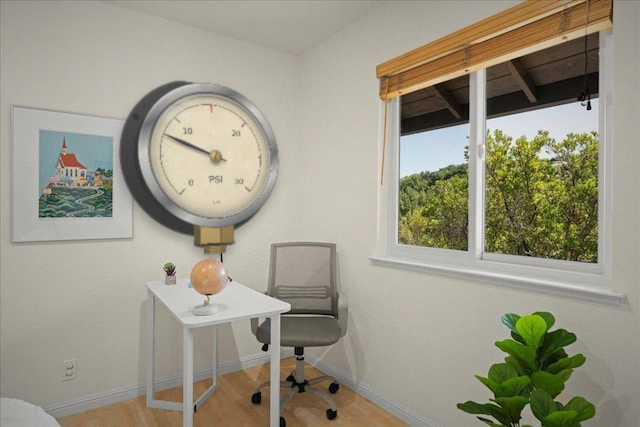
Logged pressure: 7.5; psi
